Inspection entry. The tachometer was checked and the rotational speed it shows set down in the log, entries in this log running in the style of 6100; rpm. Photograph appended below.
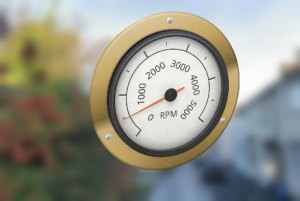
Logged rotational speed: 500; rpm
